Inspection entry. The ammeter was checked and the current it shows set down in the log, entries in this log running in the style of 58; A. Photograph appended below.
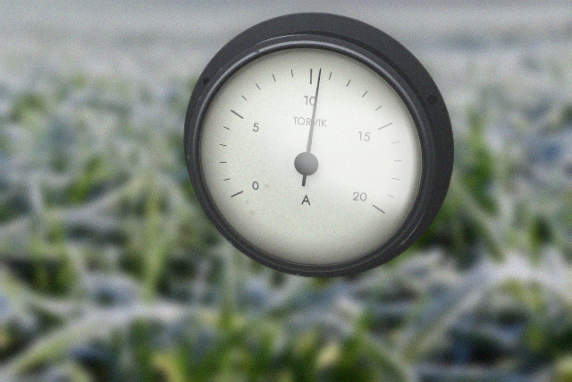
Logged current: 10.5; A
